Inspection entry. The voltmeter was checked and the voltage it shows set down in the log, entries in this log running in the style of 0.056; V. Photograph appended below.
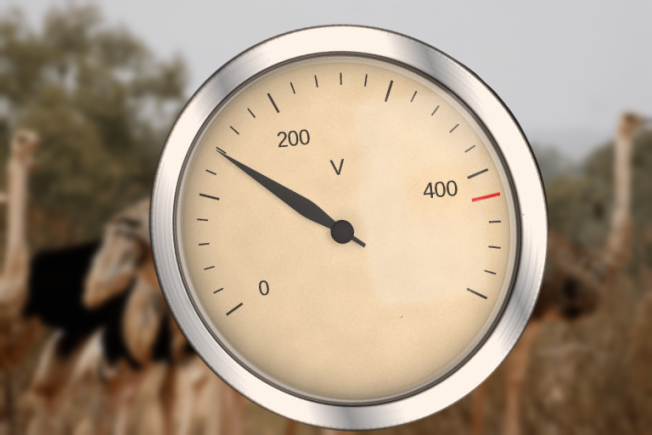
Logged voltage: 140; V
